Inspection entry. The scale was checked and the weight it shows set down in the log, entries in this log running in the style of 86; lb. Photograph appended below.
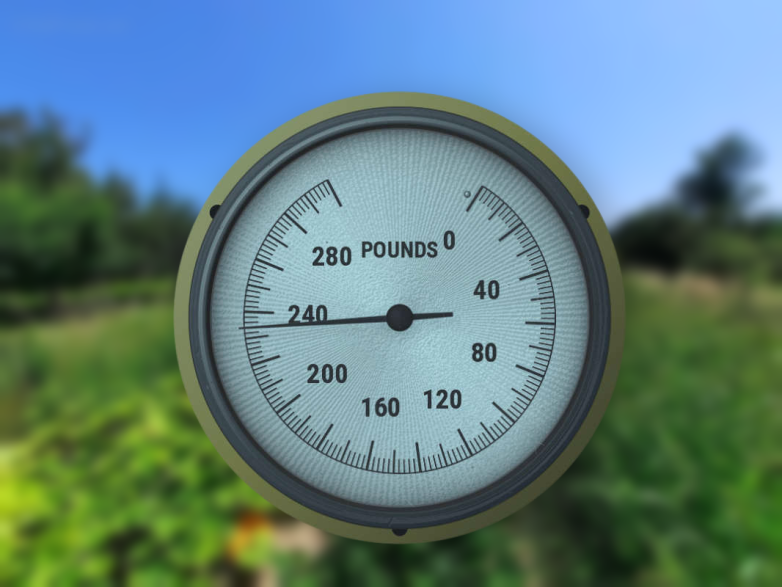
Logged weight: 234; lb
